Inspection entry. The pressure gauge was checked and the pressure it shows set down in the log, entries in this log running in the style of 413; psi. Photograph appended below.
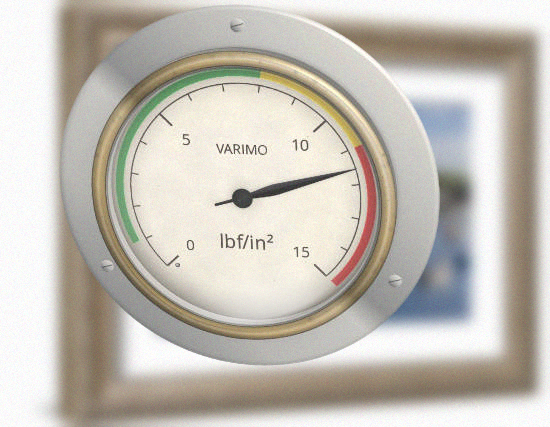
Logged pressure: 11.5; psi
